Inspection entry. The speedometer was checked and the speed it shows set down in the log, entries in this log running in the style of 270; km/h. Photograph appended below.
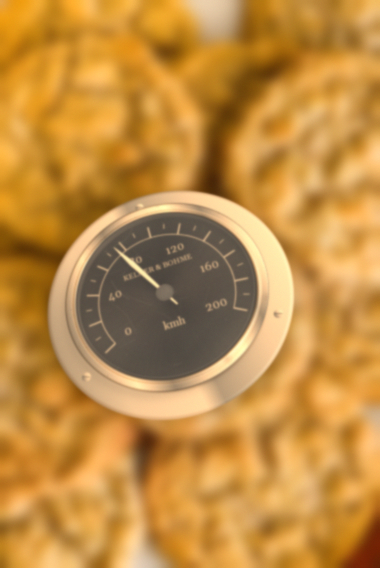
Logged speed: 75; km/h
